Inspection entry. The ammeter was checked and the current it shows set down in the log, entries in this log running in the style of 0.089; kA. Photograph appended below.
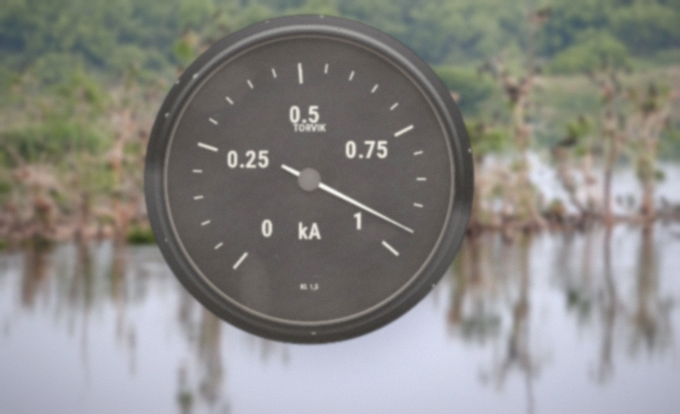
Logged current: 0.95; kA
